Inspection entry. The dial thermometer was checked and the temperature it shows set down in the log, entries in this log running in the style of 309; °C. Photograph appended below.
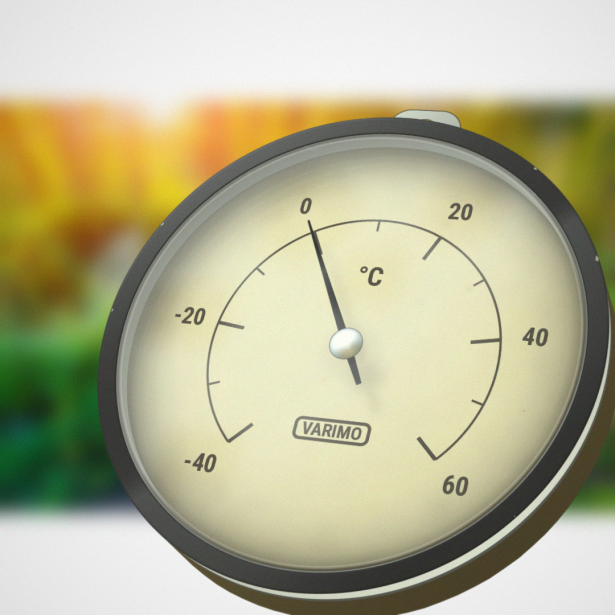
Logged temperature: 0; °C
